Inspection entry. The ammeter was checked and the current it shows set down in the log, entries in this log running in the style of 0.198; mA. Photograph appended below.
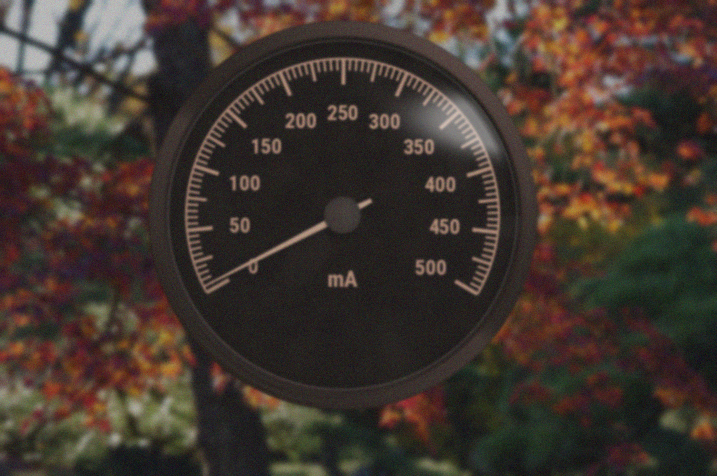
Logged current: 5; mA
